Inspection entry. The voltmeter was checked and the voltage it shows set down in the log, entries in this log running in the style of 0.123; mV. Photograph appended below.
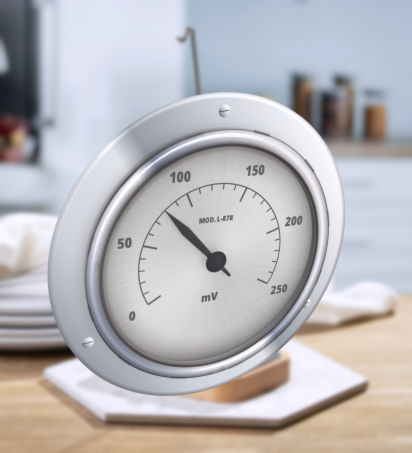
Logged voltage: 80; mV
